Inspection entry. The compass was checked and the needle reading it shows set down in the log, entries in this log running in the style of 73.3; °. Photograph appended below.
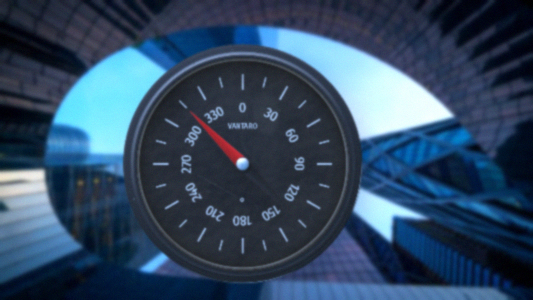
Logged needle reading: 315; °
